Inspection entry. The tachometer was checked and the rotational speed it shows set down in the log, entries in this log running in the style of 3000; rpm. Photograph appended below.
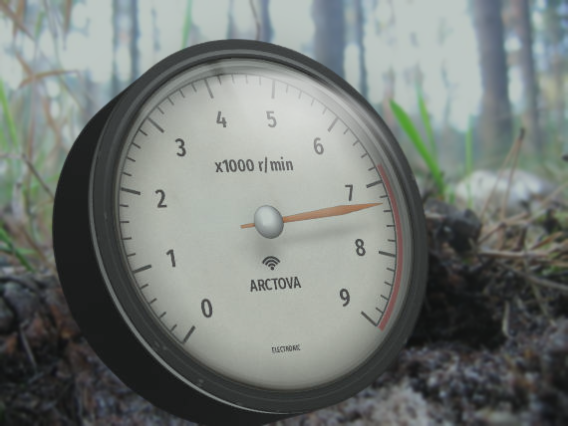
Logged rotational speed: 7300; rpm
